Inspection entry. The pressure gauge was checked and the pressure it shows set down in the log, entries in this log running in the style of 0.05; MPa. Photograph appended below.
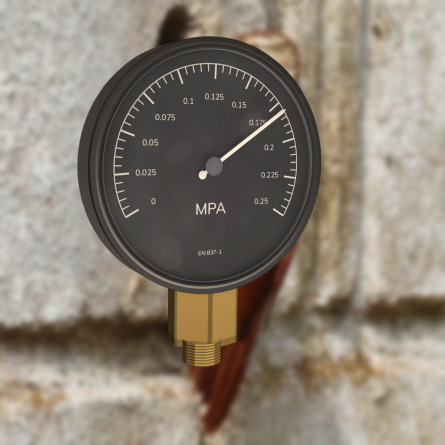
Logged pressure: 0.18; MPa
